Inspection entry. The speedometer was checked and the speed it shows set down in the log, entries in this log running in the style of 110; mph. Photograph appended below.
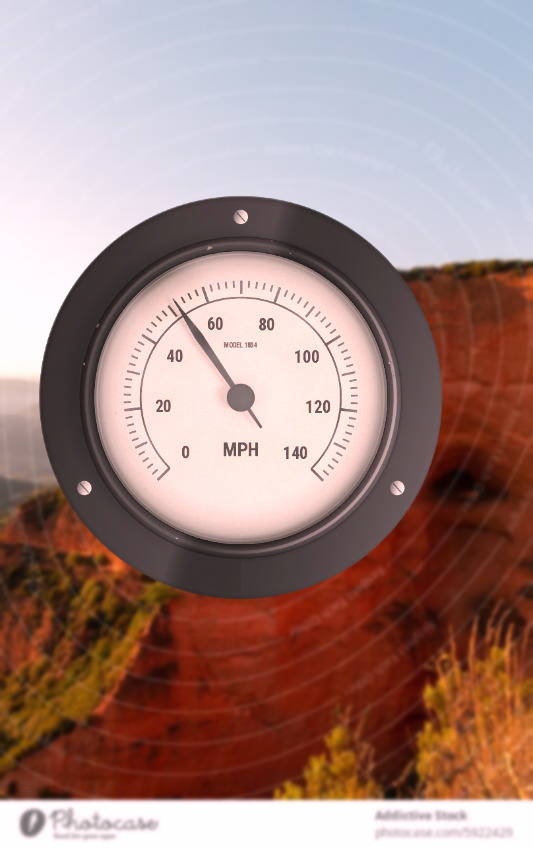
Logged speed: 52; mph
